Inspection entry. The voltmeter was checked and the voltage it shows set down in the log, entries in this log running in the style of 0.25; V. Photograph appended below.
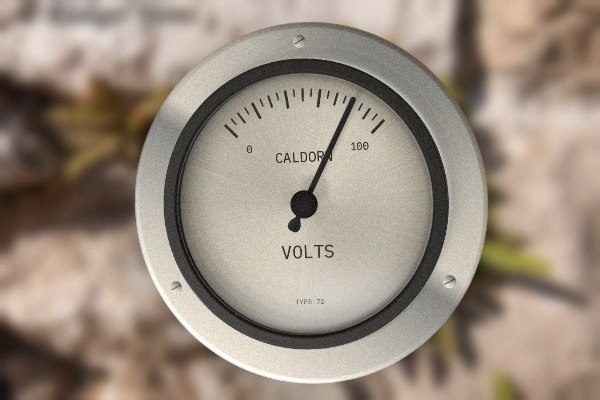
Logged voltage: 80; V
